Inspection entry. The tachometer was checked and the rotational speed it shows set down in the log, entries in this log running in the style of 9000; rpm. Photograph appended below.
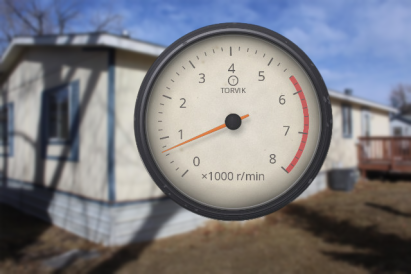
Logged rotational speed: 700; rpm
